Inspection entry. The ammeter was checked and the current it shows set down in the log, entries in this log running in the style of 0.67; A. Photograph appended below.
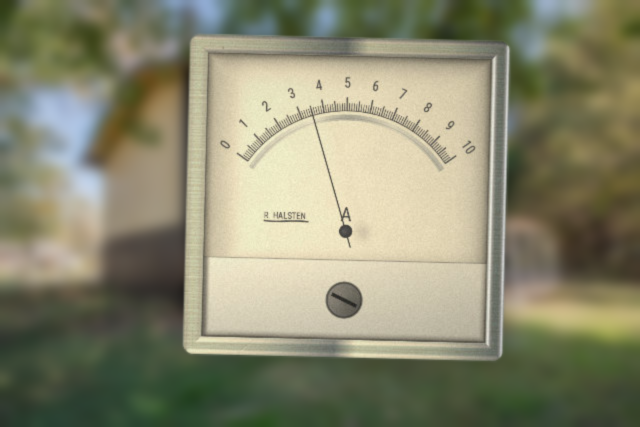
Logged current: 3.5; A
